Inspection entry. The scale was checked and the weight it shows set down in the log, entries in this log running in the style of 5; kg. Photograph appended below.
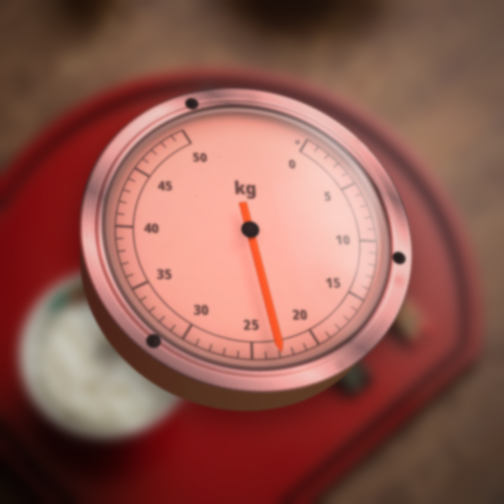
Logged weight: 23; kg
